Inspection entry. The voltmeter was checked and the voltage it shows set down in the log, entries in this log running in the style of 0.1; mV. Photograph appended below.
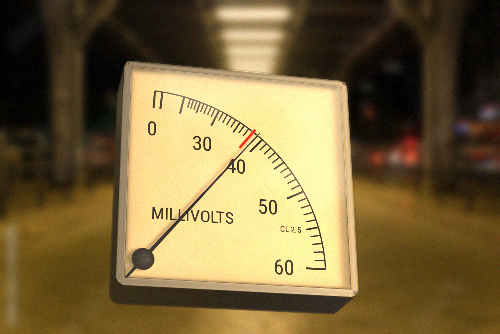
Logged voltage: 39; mV
